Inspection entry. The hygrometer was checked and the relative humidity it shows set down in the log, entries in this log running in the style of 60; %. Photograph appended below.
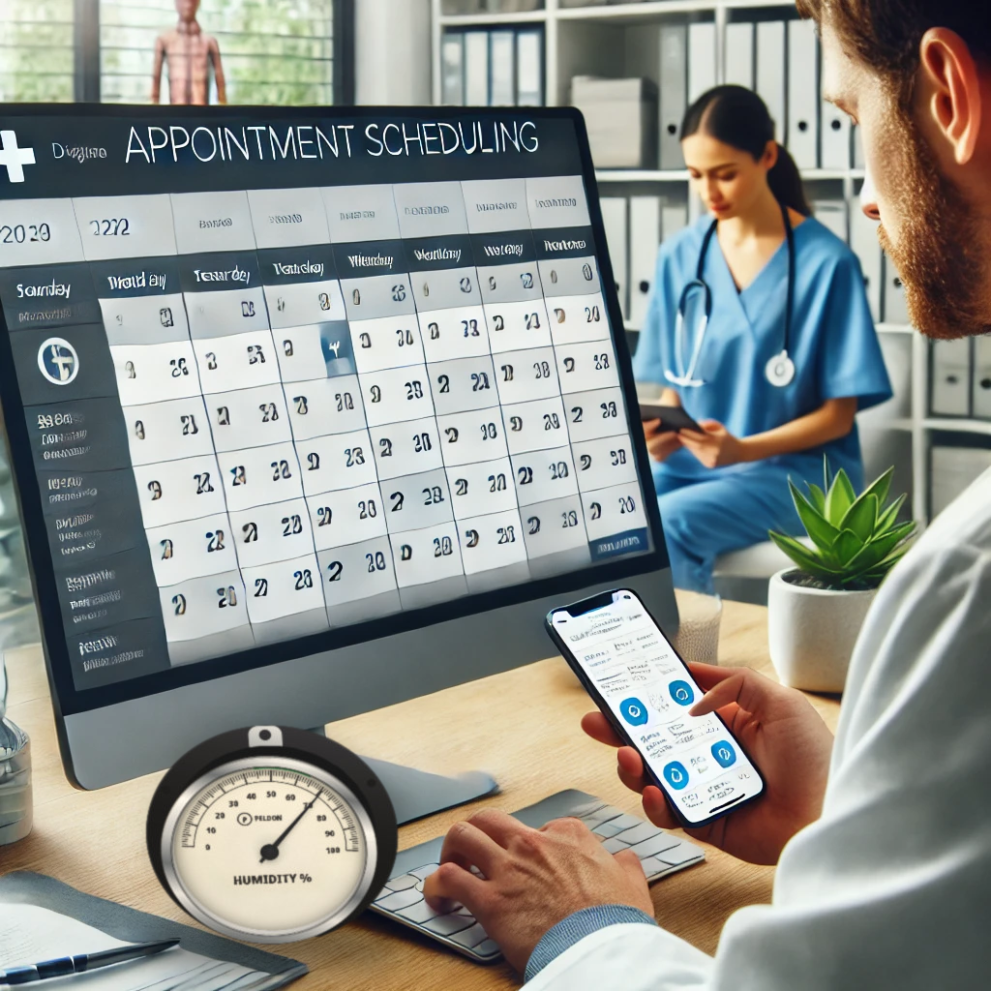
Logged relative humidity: 70; %
